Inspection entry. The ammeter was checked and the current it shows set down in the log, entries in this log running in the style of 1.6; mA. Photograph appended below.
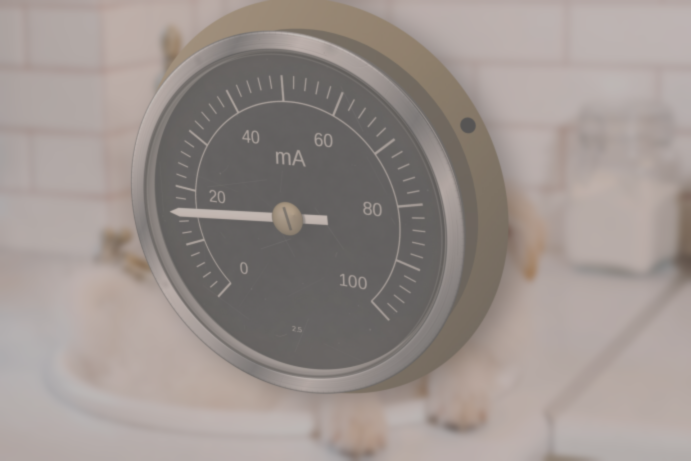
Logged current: 16; mA
